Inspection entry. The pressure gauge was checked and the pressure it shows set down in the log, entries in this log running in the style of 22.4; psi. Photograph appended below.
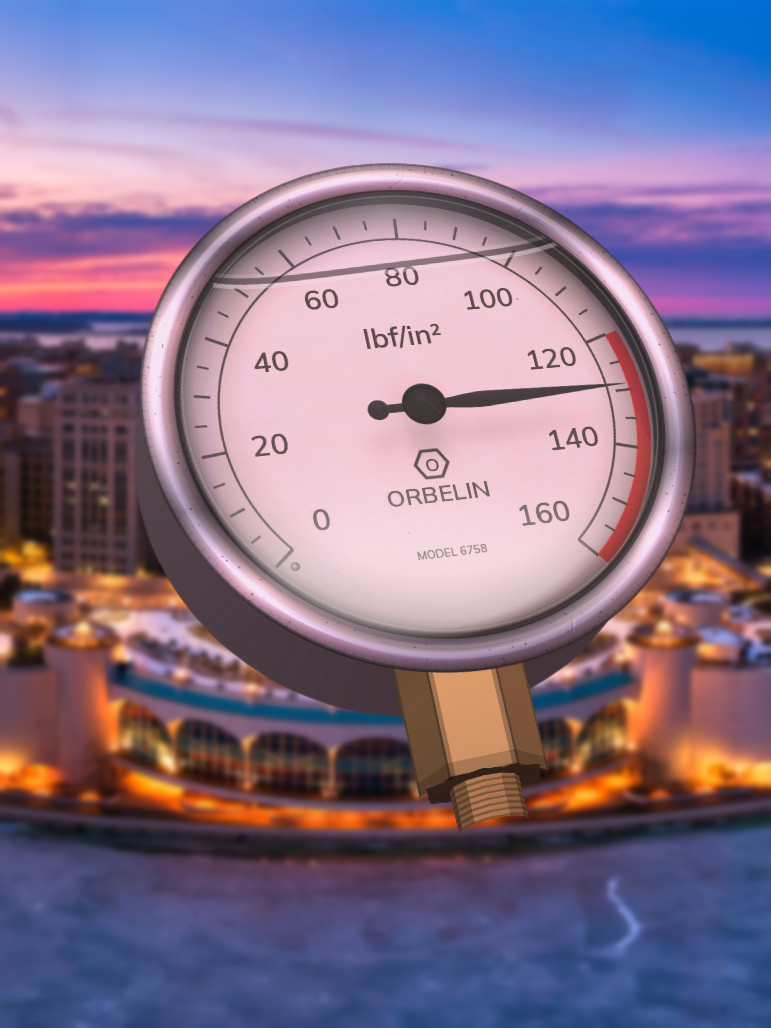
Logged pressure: 130; psi
